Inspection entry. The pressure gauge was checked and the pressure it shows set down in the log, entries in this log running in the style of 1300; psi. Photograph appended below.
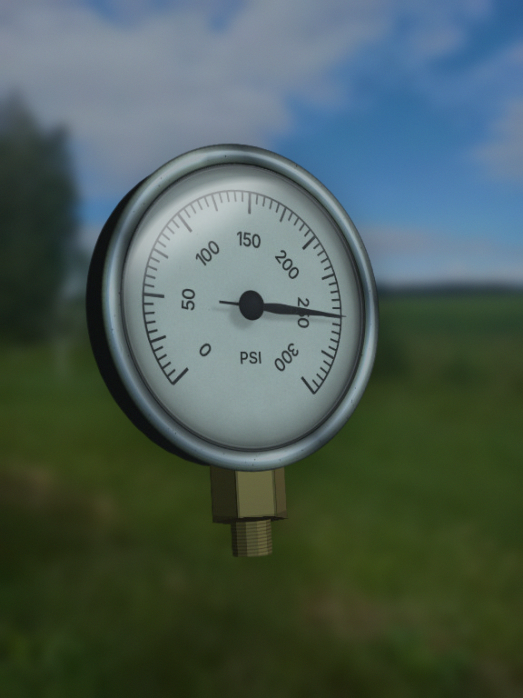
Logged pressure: 250; psi
